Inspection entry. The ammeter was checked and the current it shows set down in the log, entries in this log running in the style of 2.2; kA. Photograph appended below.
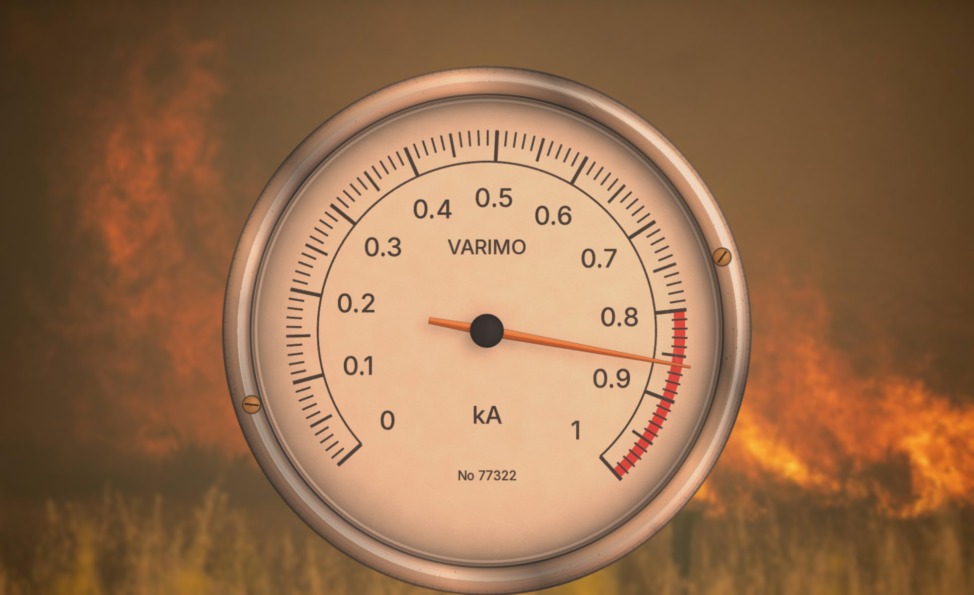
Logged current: 0.86; kA
